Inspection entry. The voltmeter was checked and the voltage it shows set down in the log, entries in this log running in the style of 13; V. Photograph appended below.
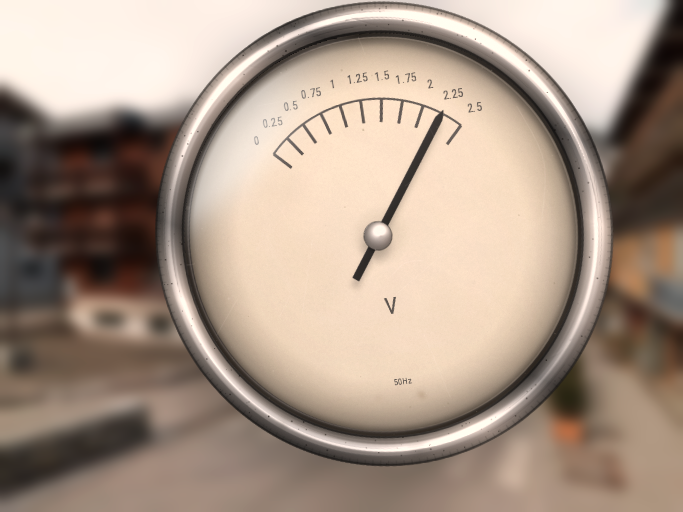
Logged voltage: 2.25; V
